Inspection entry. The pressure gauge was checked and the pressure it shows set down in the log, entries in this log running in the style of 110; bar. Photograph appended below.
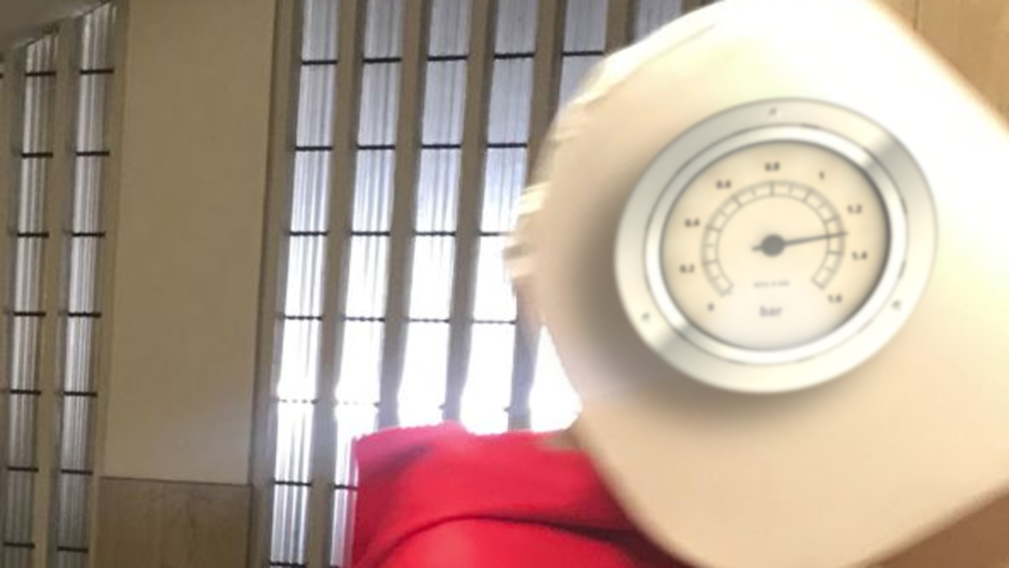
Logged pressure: 1.3; bar
